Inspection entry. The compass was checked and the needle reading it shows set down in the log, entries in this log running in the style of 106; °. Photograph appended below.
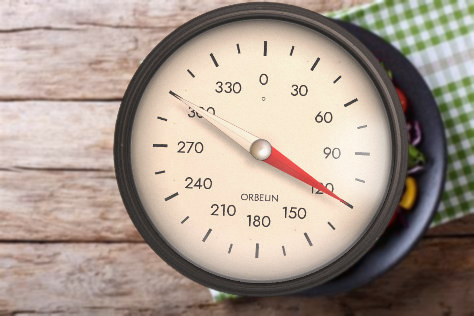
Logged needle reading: 120; °
